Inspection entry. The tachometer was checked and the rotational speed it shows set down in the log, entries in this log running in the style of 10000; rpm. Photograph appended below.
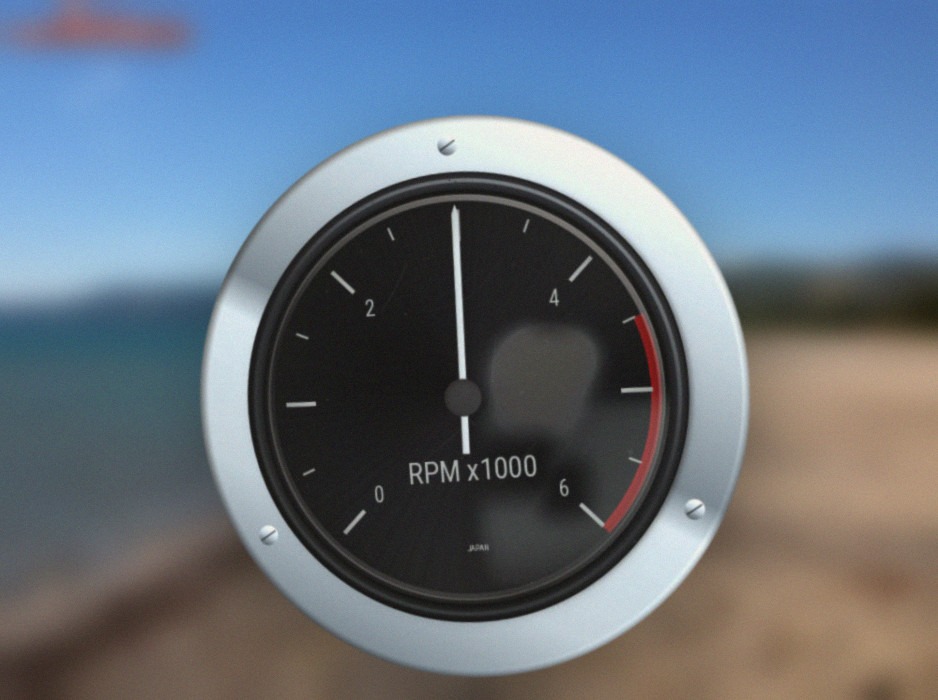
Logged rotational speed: 3000; rpm
